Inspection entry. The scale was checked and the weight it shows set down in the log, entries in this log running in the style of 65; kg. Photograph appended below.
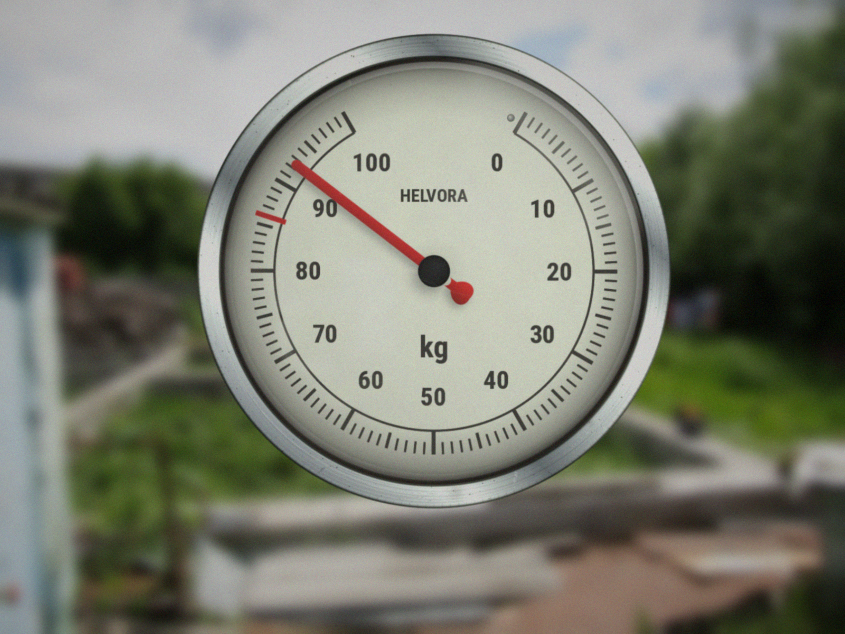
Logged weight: 92.5; kg
